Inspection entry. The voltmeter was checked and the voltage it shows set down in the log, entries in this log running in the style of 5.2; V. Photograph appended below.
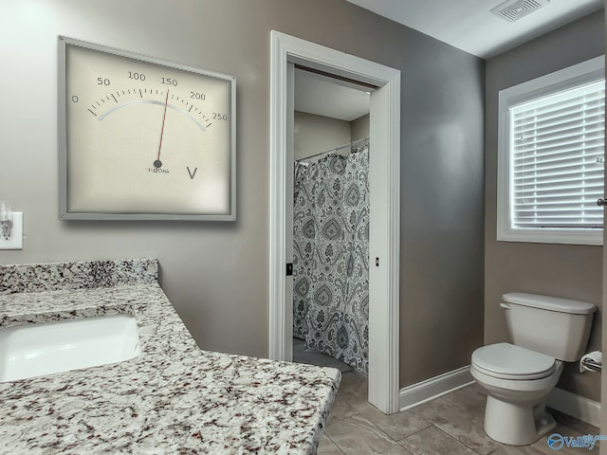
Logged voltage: 150; V
